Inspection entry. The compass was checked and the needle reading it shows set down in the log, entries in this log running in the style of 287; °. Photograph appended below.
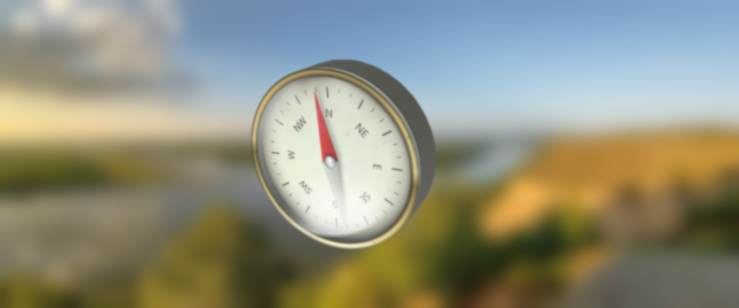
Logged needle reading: 350; °
